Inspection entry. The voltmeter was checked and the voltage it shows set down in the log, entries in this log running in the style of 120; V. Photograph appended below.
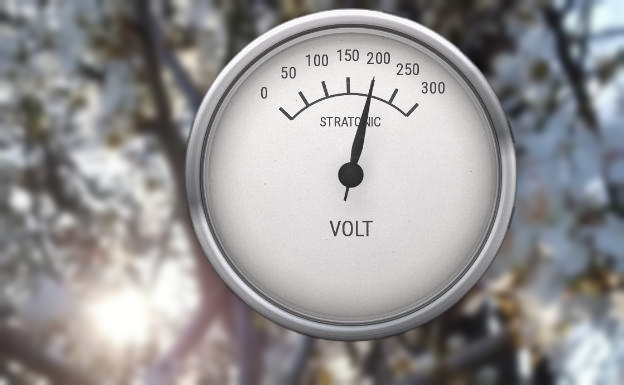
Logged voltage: 200; V
